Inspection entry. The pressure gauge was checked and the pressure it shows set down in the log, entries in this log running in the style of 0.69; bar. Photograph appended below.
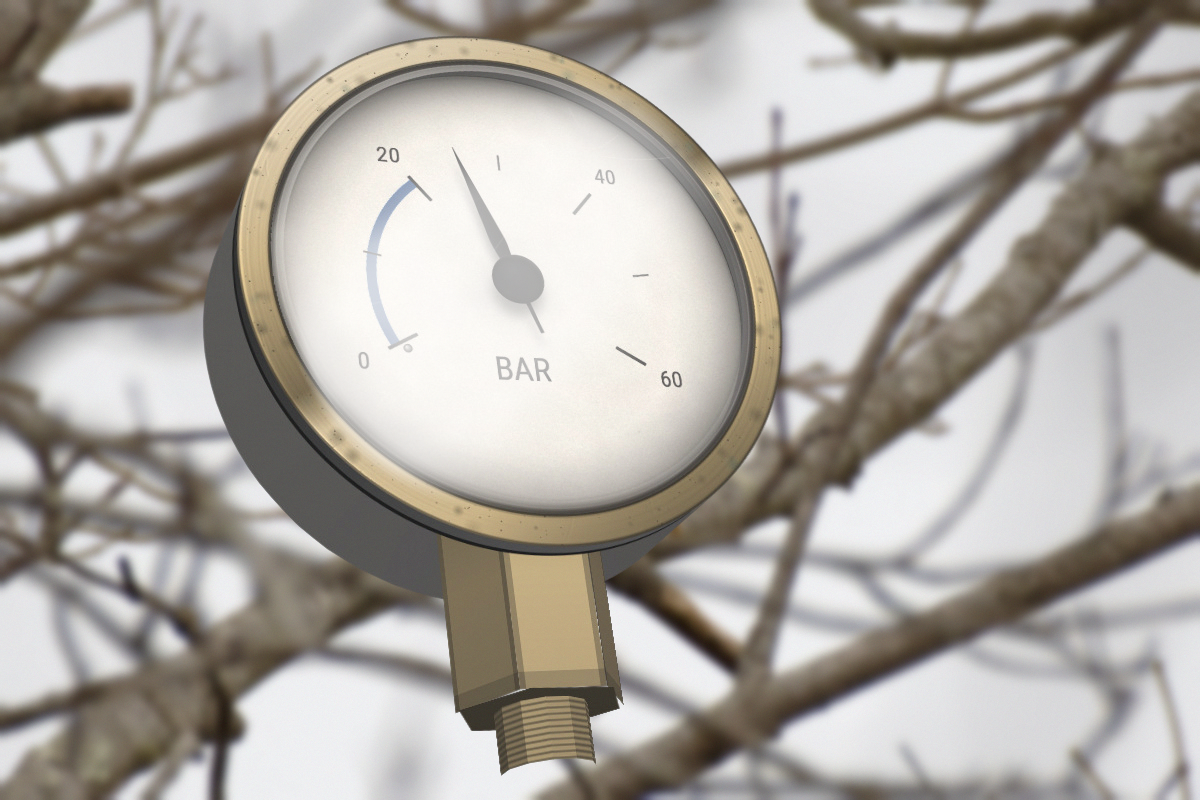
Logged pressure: 25; bar
